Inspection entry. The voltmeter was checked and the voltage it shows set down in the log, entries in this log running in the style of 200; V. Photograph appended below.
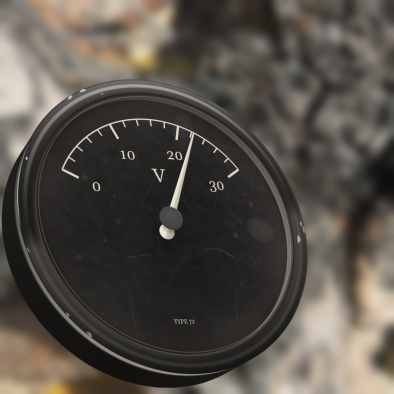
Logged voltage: 22; V
